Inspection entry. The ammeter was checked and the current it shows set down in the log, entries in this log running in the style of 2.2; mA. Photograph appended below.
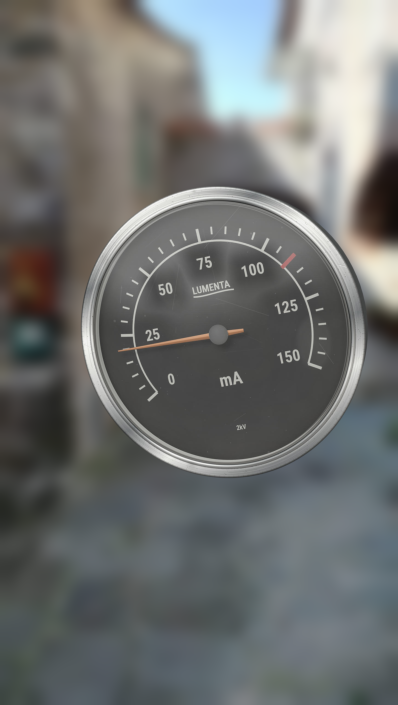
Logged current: 20; mA
